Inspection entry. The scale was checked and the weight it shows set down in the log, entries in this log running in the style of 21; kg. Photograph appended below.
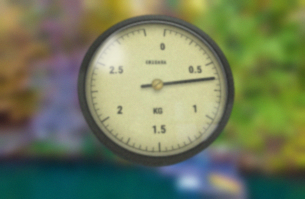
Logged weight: 0.65; kg
